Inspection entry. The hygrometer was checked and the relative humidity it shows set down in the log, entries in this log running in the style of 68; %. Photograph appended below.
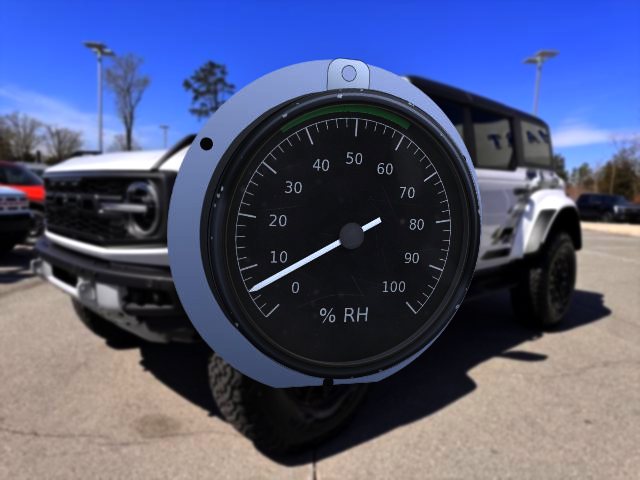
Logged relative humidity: 6; %
